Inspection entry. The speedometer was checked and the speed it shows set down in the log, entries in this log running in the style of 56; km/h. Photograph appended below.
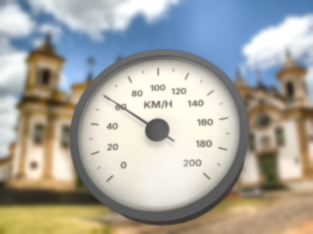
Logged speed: 60; km/h
